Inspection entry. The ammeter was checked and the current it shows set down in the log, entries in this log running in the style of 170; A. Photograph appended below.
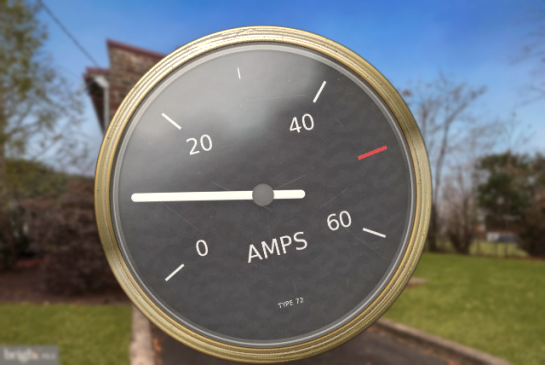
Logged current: 10; A
